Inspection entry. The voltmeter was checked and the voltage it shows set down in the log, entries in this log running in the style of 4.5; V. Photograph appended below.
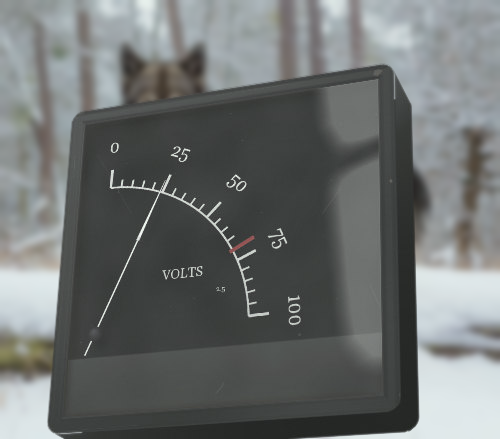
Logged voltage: 25; V
